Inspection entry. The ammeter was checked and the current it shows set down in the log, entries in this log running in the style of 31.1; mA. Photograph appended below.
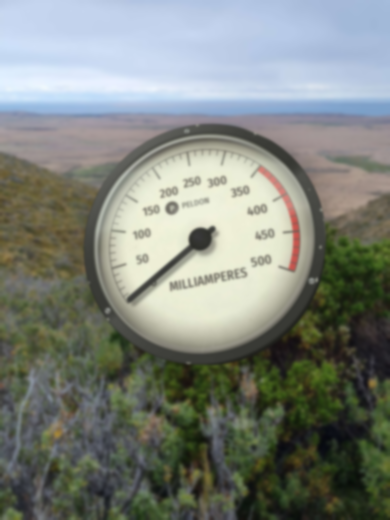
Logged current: 0; mA
